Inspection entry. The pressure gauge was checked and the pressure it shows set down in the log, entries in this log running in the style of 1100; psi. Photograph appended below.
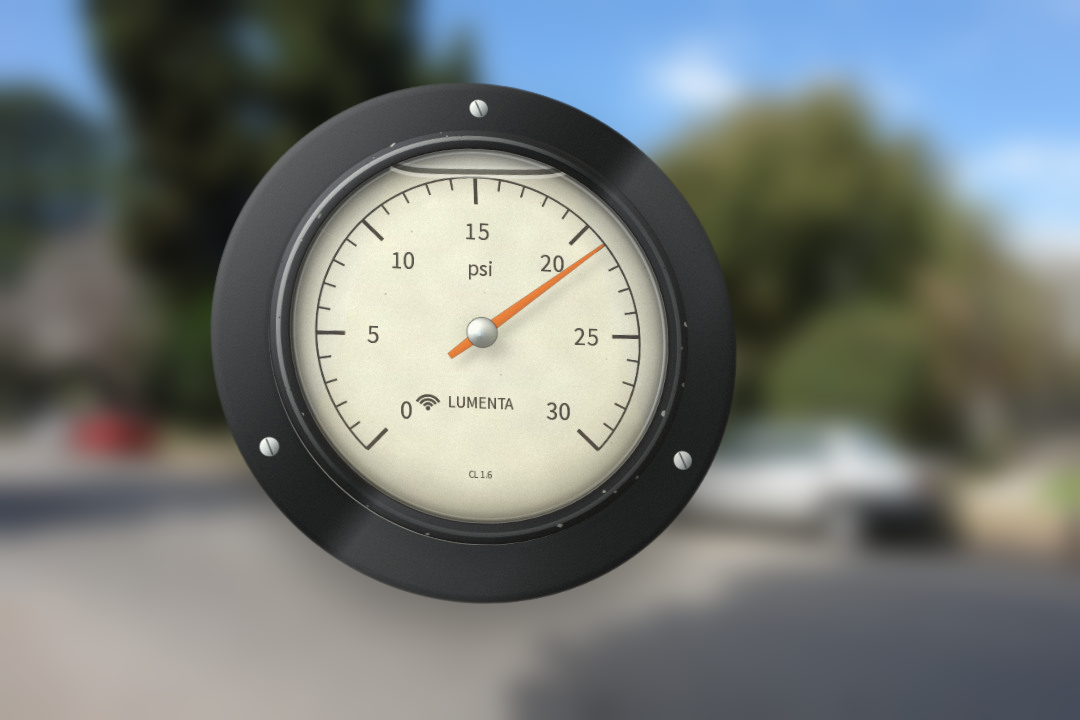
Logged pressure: 21; psi
